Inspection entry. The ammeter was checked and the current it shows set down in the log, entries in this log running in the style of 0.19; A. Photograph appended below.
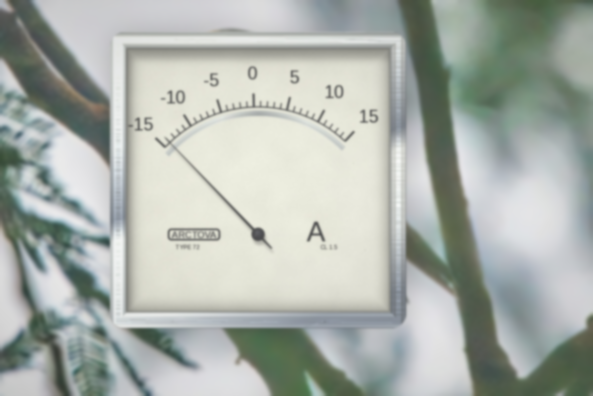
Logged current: -14; A
